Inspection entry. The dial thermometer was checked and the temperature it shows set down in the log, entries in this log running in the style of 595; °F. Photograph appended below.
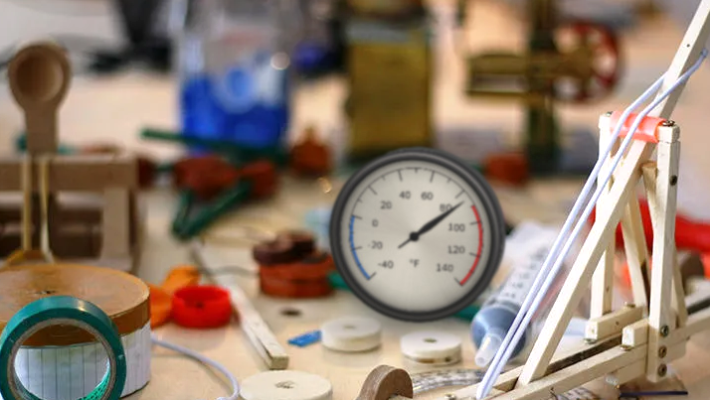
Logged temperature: 85; °F
